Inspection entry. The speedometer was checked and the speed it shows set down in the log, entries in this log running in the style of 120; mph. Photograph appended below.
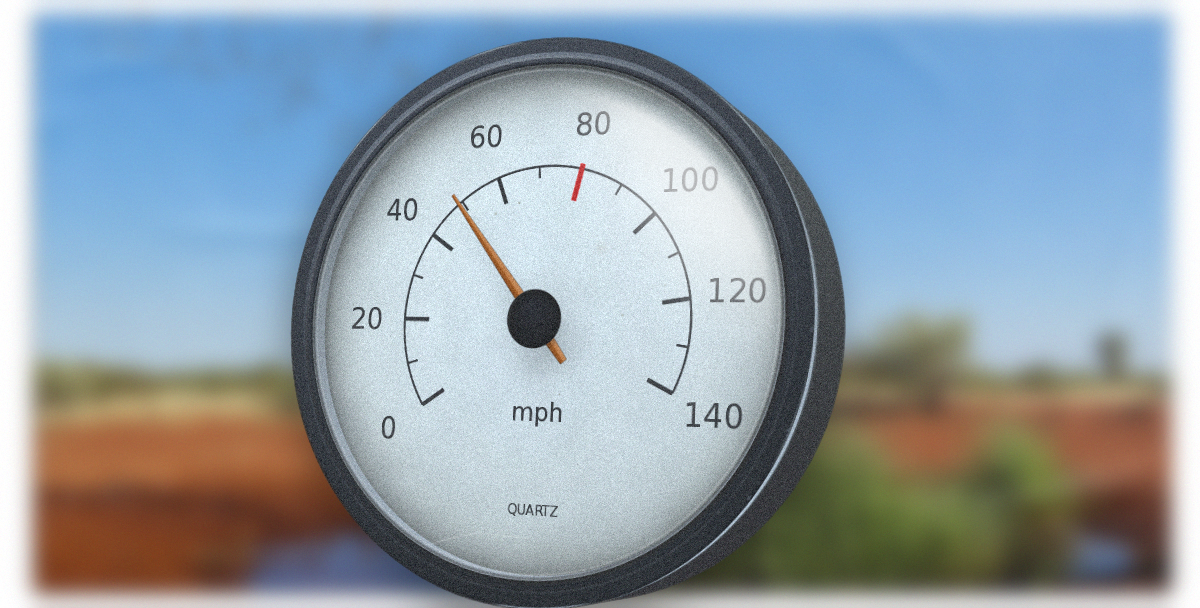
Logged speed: 50; mph
